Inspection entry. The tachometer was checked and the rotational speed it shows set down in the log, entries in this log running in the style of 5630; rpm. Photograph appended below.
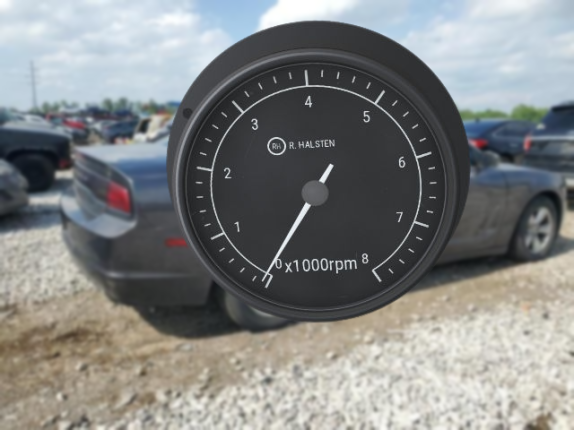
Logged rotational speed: 100; rpm
